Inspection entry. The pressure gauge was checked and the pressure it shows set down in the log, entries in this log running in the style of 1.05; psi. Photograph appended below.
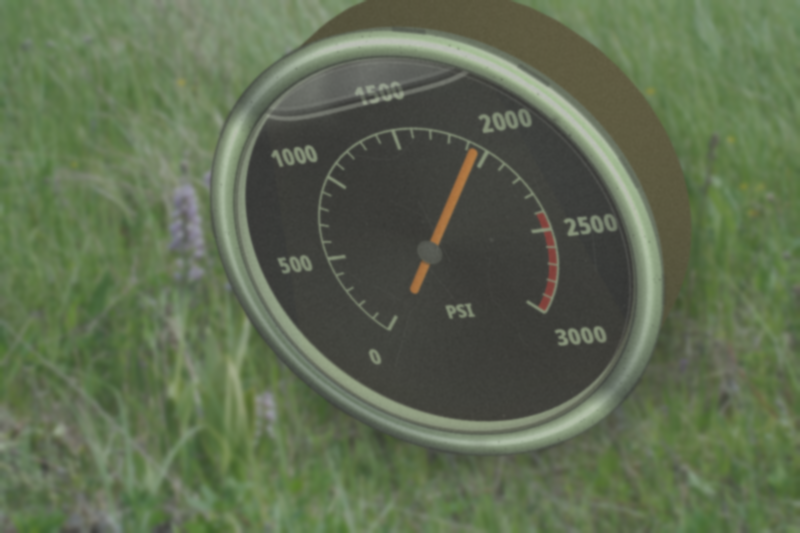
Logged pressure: 1950; psi
